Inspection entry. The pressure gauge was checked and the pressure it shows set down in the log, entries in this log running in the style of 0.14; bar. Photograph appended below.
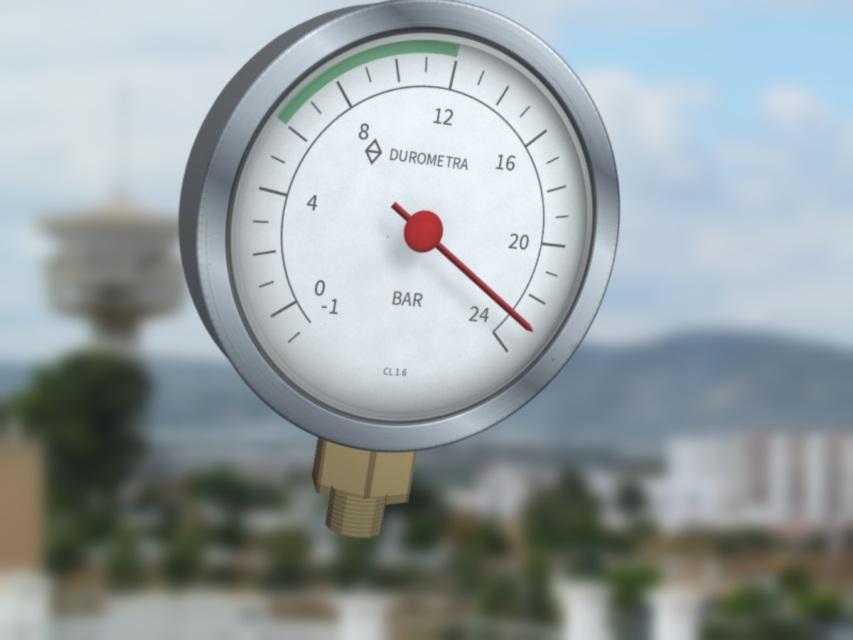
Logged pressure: 23; bar
